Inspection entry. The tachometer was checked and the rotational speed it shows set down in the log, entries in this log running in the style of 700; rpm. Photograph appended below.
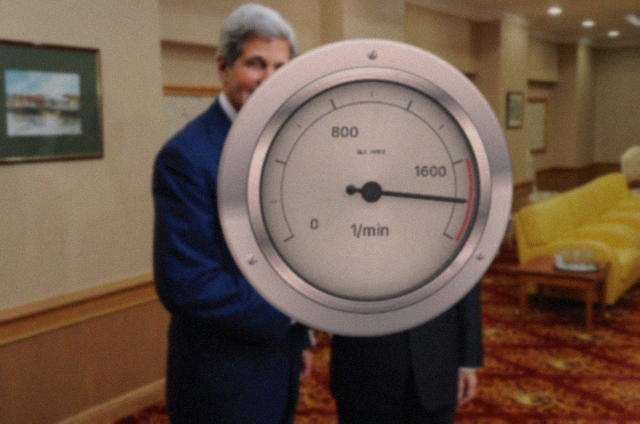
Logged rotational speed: 1800; rpm
